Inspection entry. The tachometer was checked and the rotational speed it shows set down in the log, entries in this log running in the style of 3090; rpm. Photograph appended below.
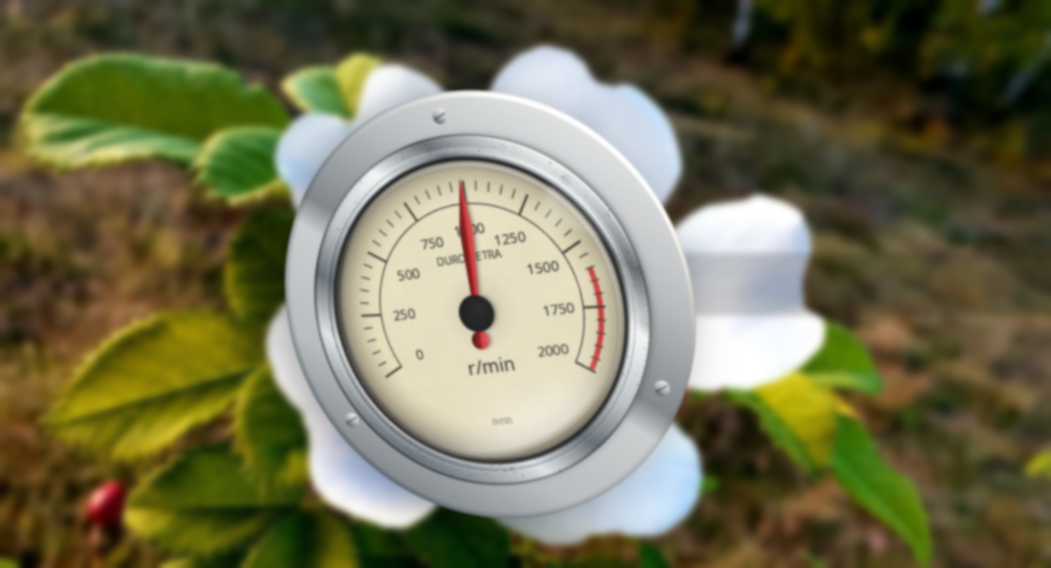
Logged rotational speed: 1000; rpm
